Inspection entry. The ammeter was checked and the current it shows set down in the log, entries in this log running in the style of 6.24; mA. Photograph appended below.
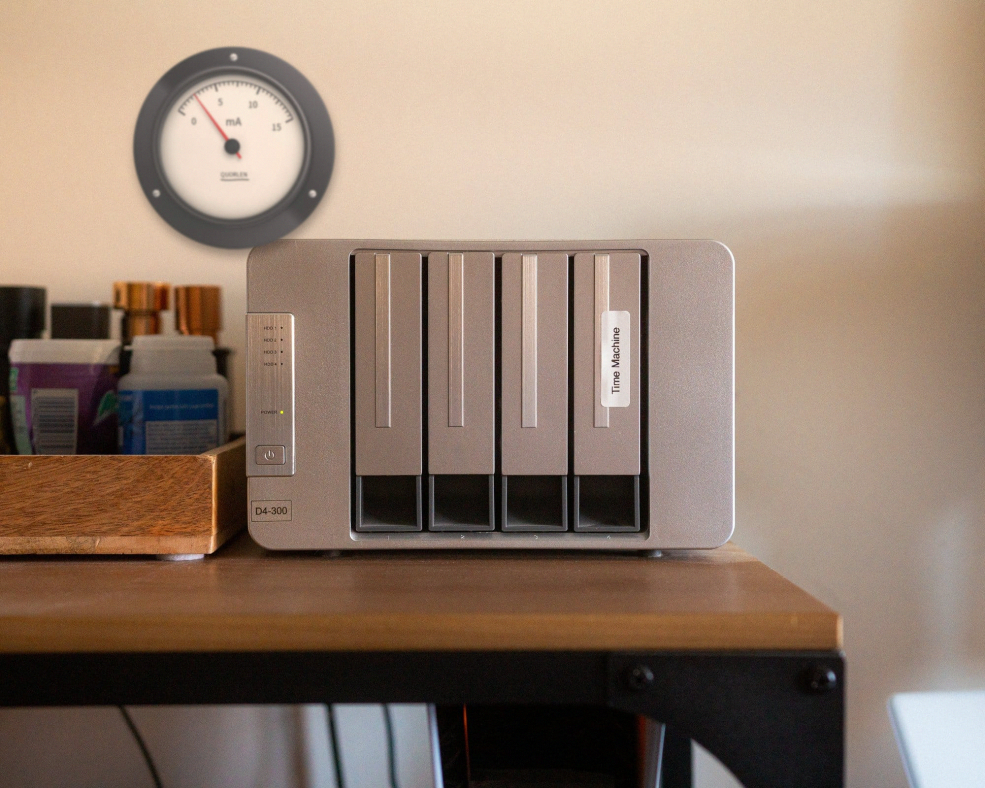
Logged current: 2.5; mA
